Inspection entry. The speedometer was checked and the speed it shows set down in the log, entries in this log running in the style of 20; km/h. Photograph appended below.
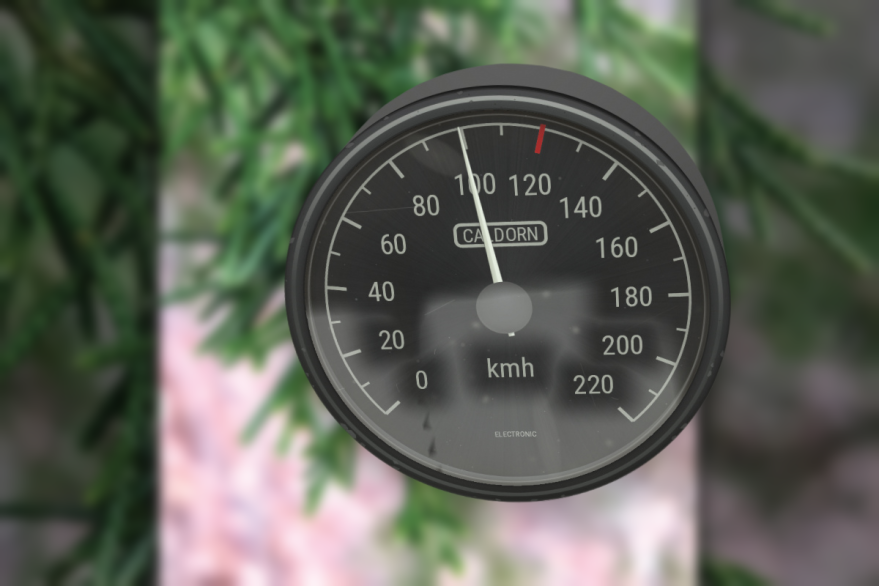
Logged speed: 100; km/h
